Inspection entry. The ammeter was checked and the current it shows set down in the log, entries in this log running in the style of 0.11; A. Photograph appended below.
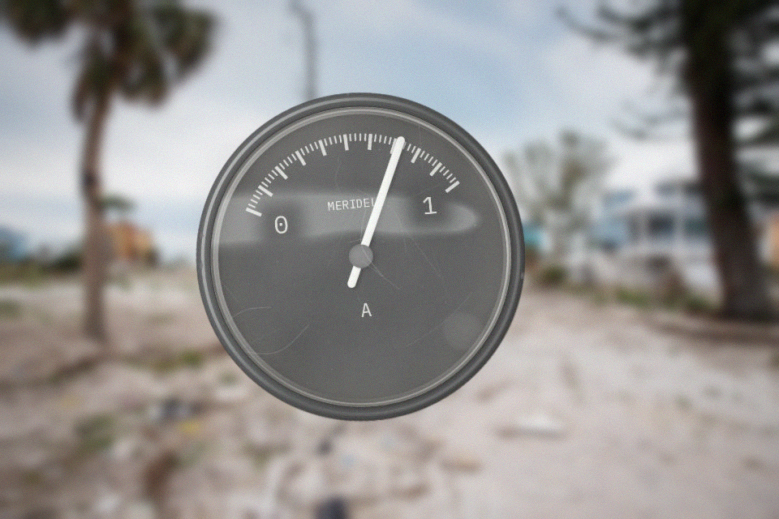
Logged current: 0.72; A
